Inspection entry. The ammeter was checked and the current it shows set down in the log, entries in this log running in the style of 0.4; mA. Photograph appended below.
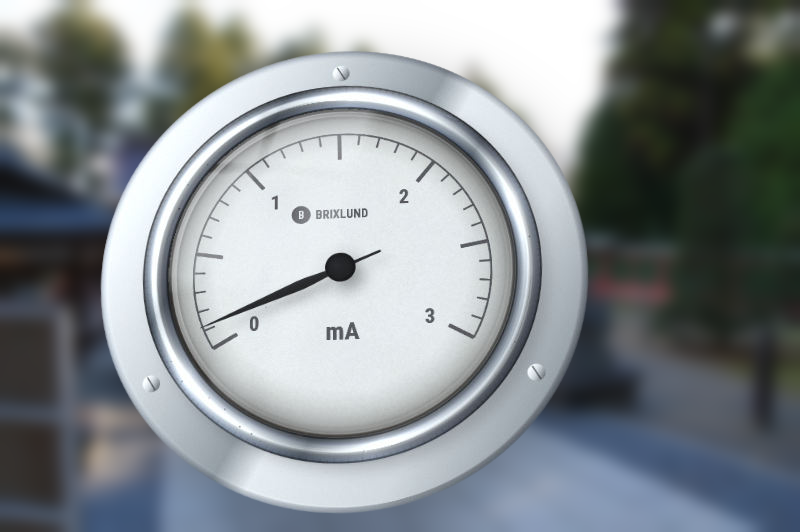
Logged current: 0.1; mA
